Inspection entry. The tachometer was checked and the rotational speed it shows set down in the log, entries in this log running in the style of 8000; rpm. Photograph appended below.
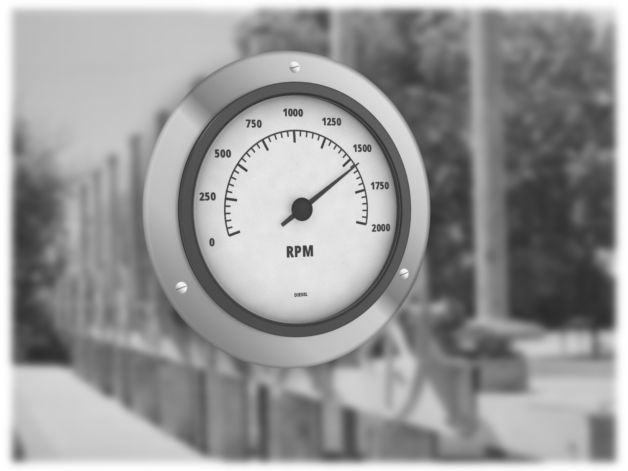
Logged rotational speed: 1550; rpm
